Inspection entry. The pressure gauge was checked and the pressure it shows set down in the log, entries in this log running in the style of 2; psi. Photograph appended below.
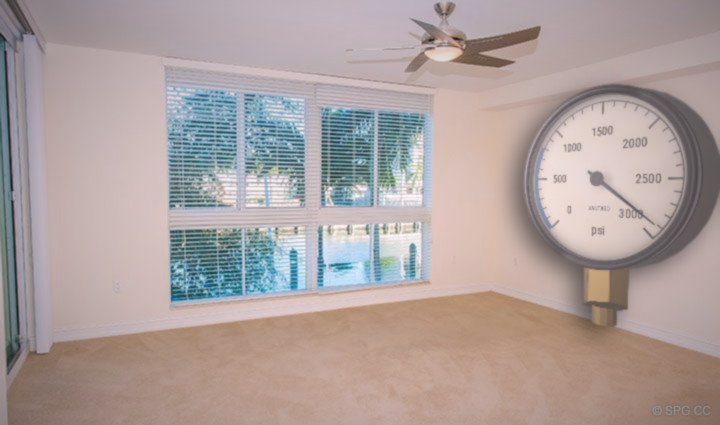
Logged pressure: 2900; psi
